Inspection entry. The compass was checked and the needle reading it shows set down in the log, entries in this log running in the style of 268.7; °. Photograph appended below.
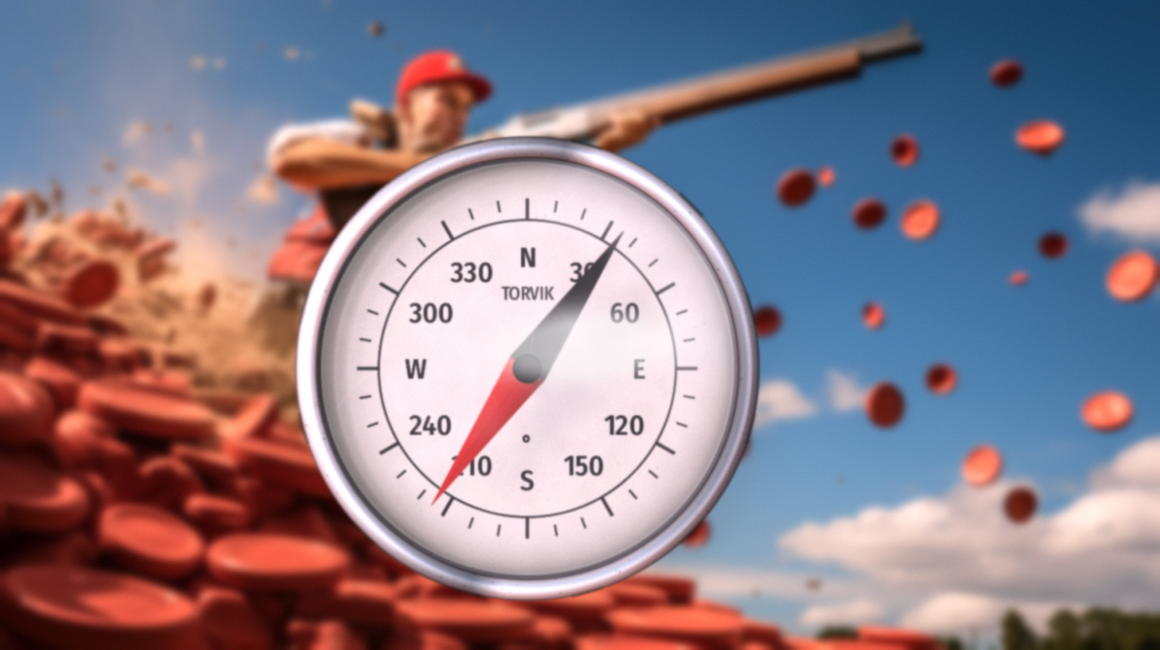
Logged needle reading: 215; °
